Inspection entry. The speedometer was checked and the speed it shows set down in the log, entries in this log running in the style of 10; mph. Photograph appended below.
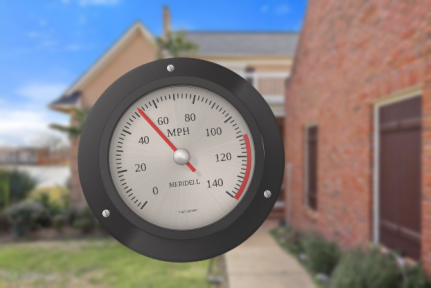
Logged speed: 52; mph
